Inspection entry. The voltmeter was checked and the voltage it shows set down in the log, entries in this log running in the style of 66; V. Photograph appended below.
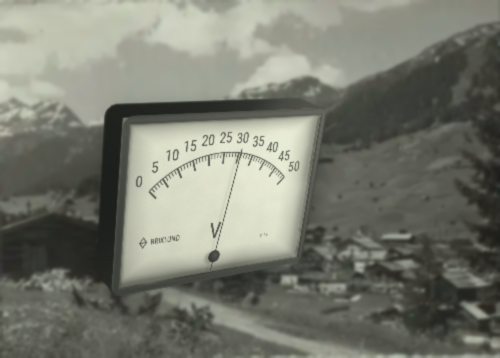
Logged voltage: 30; V
